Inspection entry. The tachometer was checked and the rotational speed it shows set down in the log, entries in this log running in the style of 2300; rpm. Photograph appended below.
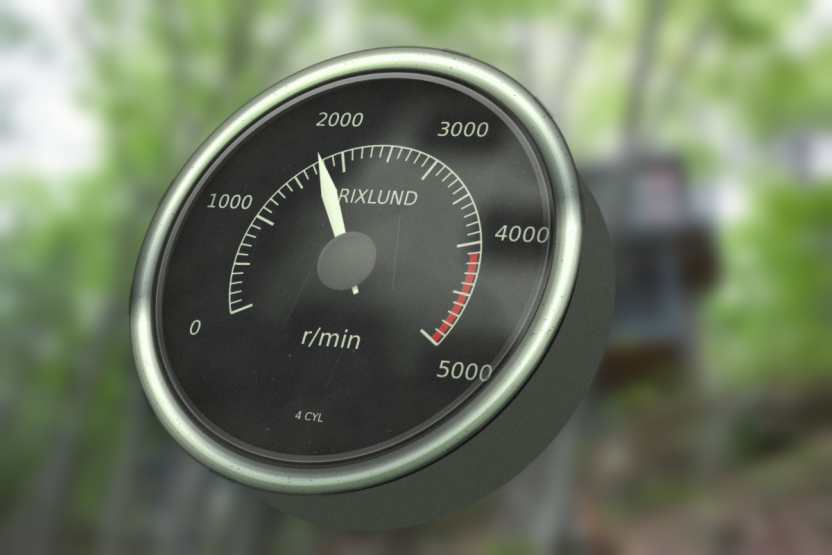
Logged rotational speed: 1800; rpm
